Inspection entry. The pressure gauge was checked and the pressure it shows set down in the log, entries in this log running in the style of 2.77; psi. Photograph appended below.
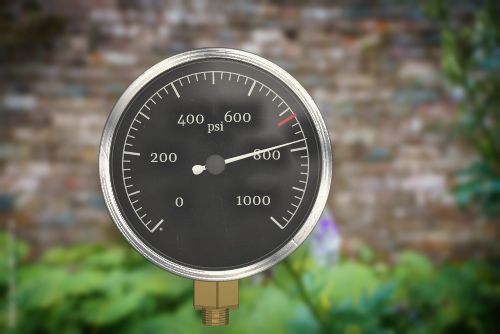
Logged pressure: 780; psi
